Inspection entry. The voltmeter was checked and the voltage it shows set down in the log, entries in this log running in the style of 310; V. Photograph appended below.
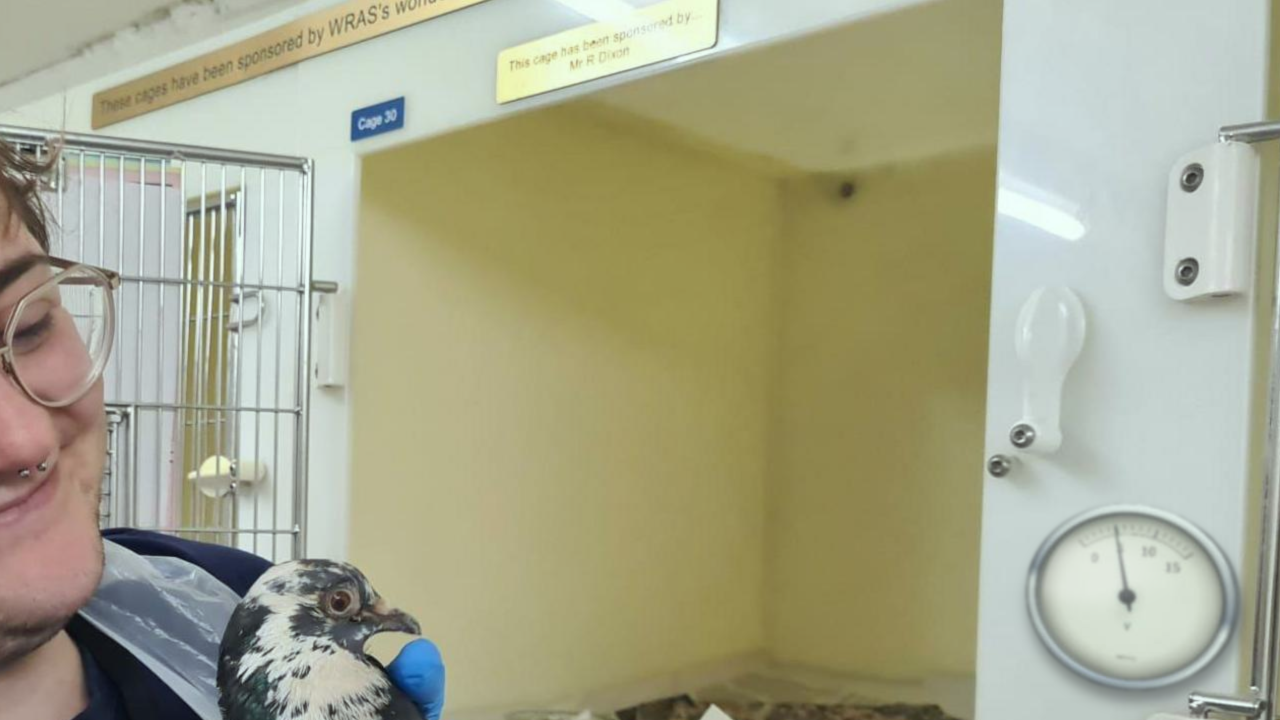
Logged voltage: 5; V
